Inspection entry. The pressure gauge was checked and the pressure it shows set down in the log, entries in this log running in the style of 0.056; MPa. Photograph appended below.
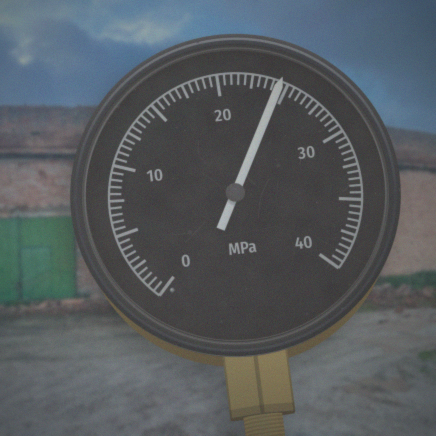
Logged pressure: 24.5; MPa
